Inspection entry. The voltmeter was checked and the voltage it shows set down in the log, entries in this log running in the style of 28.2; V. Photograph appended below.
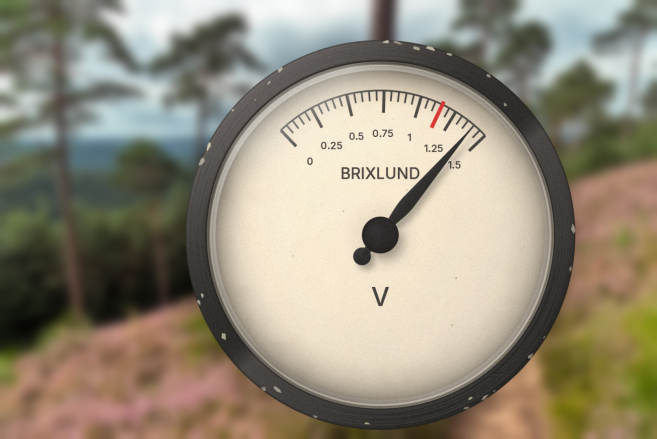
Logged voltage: 1.4; V
